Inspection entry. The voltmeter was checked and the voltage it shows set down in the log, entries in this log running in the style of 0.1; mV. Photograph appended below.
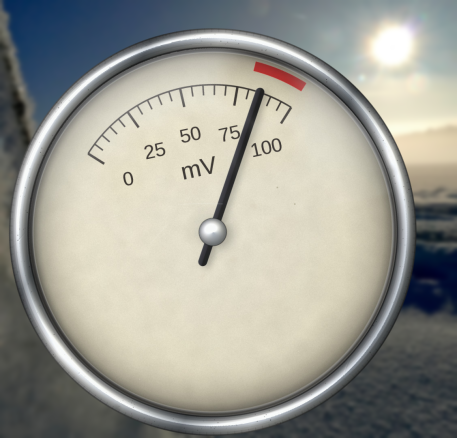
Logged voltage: 85; mV
